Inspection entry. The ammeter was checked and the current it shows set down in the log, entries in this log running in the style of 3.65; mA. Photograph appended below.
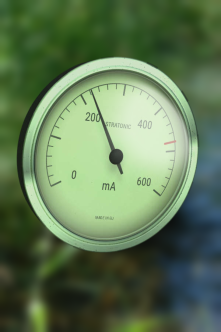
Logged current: 220; mA
